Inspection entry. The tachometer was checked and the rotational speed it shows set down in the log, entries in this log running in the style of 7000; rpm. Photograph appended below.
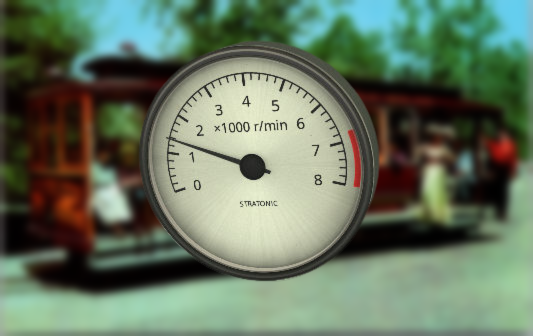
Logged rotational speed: 1400; rpm
